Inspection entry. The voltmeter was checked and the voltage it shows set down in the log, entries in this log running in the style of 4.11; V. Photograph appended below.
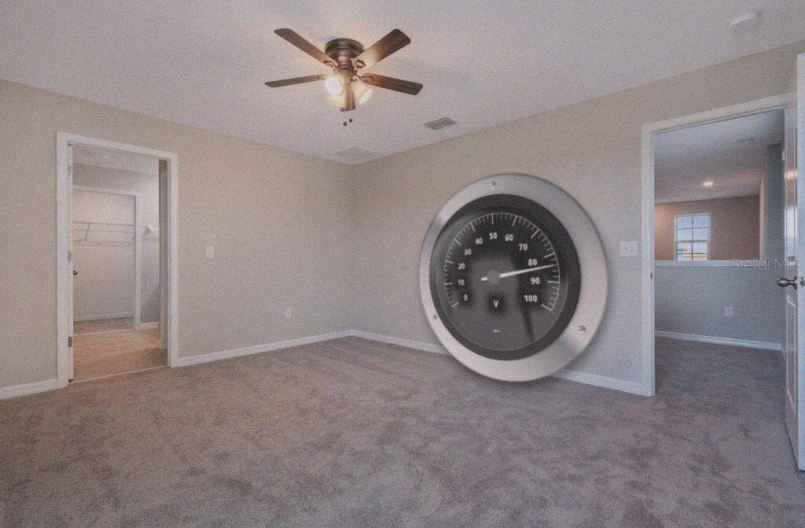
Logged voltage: 84; V
